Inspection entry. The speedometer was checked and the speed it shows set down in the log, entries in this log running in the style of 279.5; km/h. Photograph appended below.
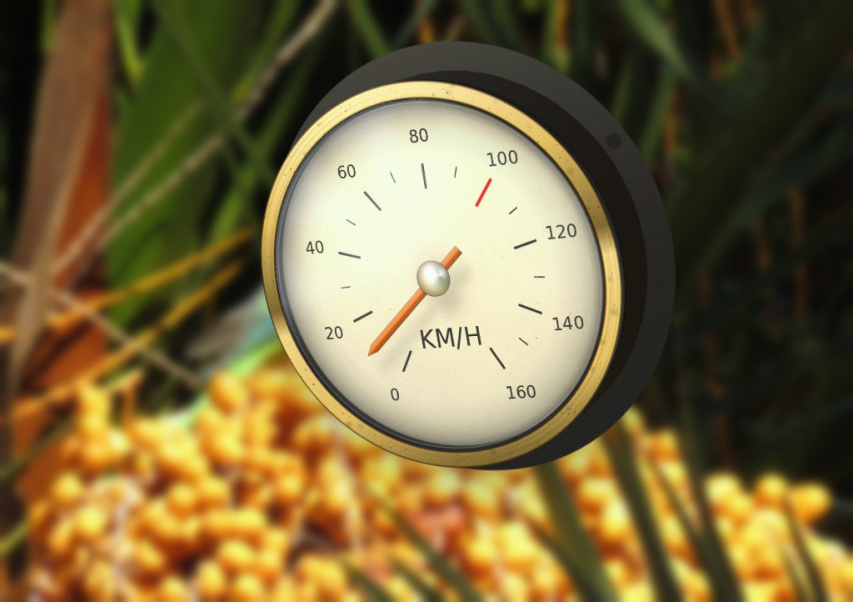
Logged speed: 10; km/h
